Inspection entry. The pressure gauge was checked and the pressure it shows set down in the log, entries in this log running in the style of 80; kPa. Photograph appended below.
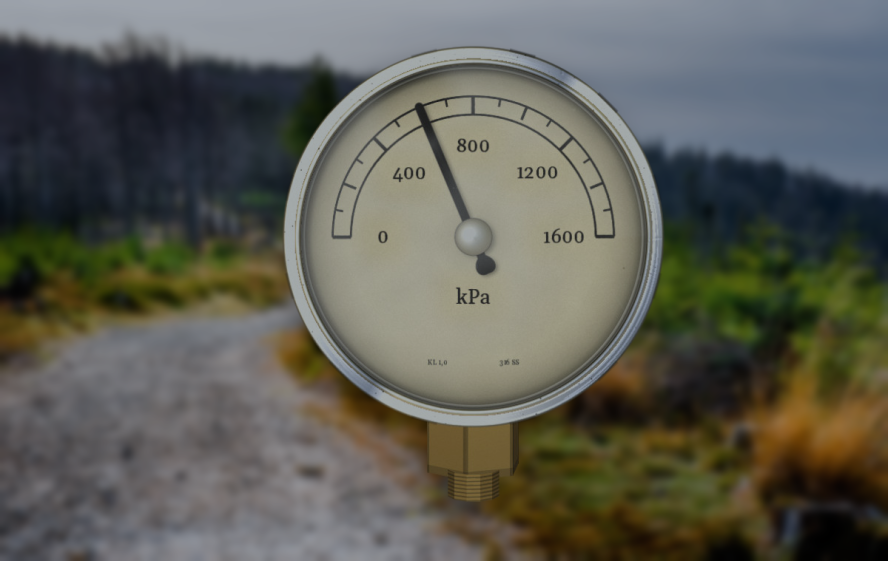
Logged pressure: 600; kPa
